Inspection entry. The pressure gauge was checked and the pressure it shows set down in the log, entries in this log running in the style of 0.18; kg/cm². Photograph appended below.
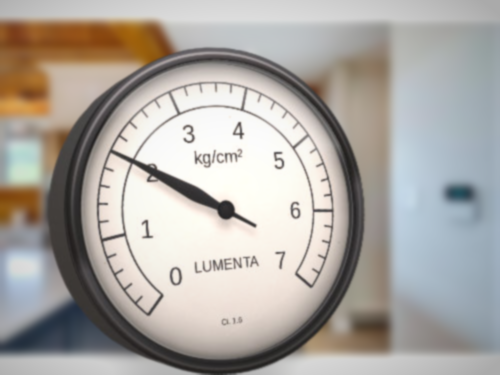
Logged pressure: 2; kg/cm²
